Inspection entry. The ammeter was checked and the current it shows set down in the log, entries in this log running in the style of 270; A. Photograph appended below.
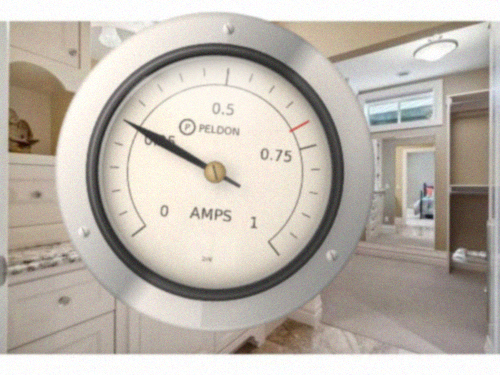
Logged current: 0.25; A
